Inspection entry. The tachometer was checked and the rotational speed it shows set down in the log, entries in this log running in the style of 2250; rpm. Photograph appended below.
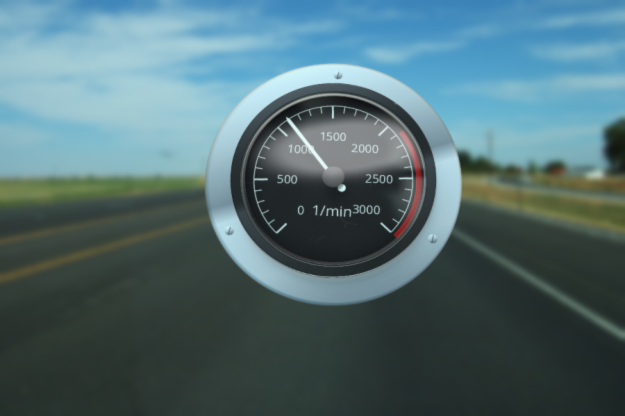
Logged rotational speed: 1100; rpm
